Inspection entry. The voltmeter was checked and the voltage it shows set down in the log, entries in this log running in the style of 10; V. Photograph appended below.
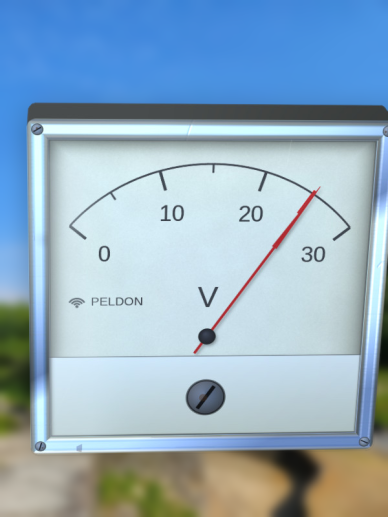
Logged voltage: 25; V
